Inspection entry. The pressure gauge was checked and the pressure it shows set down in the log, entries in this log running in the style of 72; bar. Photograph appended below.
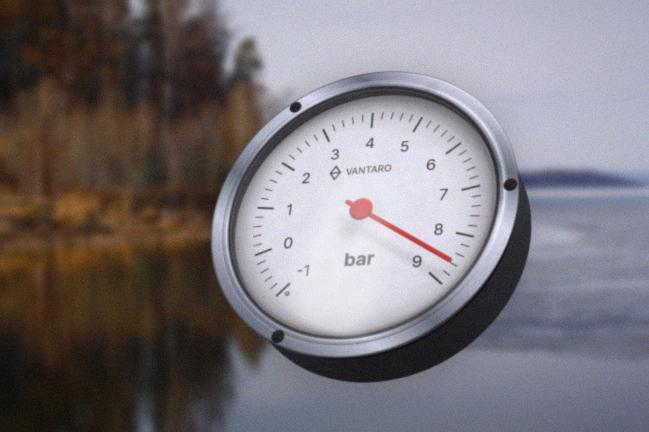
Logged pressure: 8.6; bar
